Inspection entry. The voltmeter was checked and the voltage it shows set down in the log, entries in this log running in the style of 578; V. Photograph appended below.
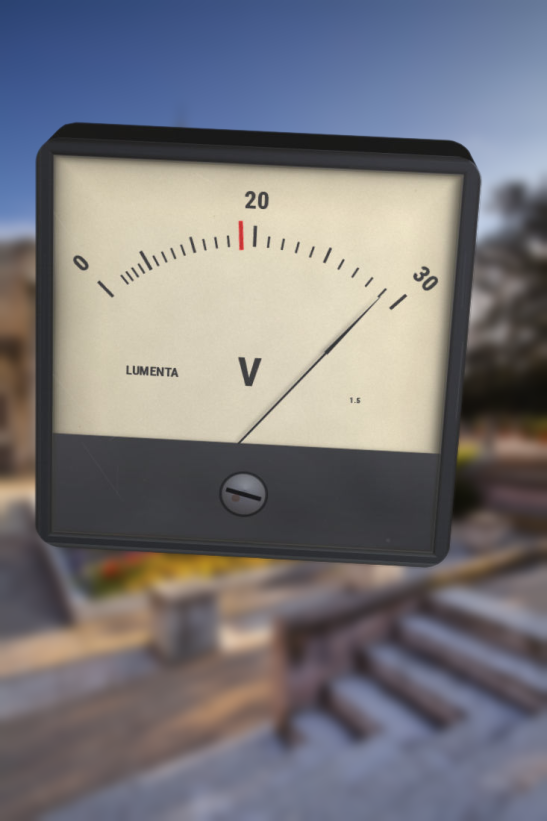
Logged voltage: 29; V
